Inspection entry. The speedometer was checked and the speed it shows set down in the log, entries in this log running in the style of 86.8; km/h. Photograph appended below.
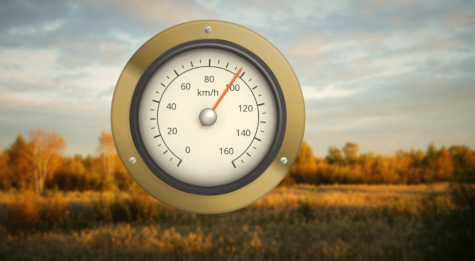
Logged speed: 97.5; km/h
